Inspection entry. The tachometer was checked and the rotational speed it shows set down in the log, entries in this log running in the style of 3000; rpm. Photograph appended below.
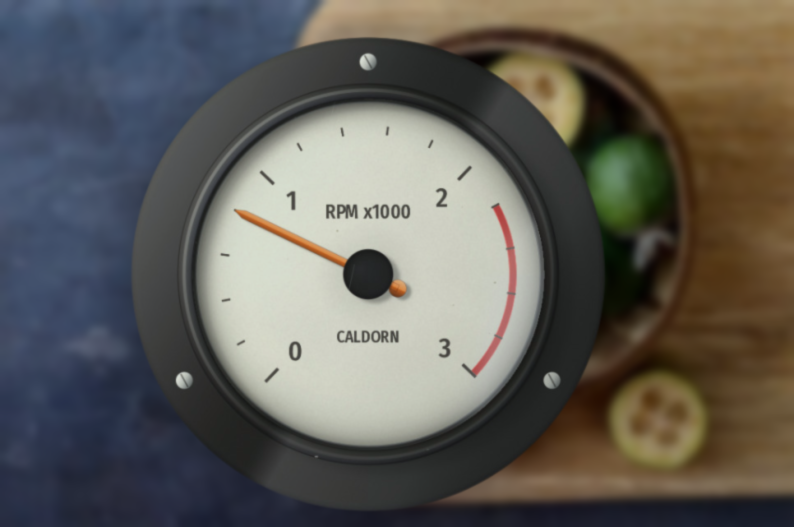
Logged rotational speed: 800; rpm
